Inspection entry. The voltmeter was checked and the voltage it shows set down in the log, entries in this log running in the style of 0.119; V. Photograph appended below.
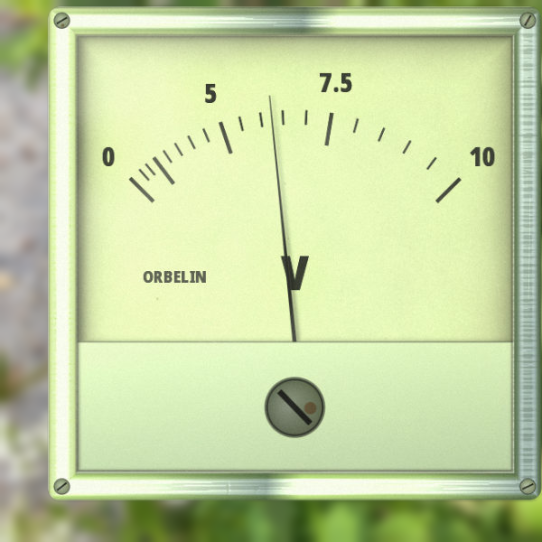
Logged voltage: 6.25; V
